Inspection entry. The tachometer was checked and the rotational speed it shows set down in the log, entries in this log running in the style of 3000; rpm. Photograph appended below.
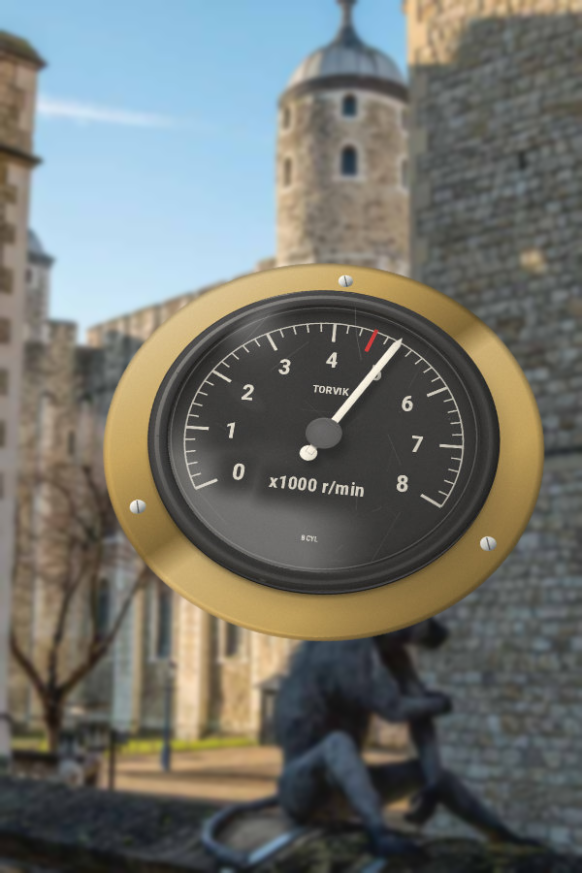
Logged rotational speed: 5000; rpm
